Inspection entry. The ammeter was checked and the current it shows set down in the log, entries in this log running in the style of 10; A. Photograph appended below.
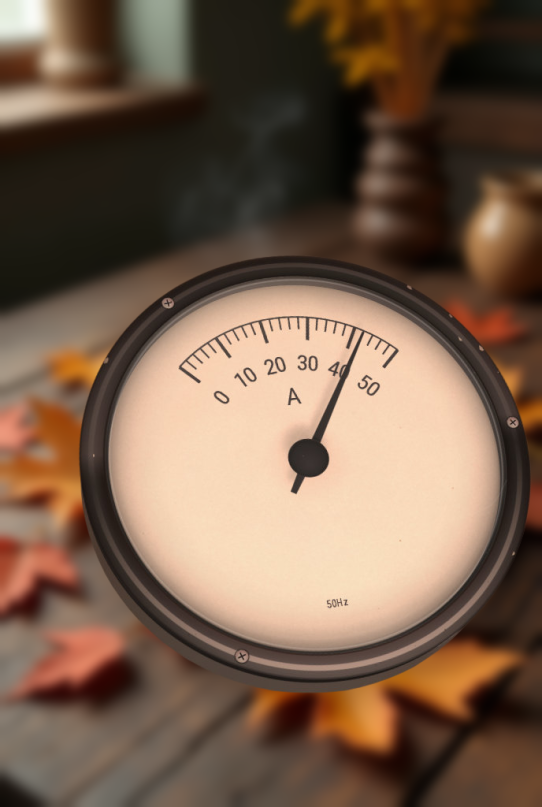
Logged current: 42; A
